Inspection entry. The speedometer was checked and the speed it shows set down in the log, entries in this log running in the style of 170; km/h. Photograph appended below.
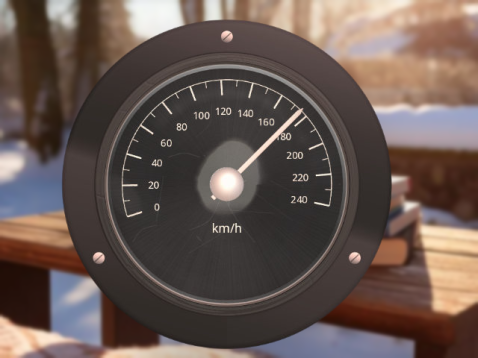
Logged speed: 175; km/h
